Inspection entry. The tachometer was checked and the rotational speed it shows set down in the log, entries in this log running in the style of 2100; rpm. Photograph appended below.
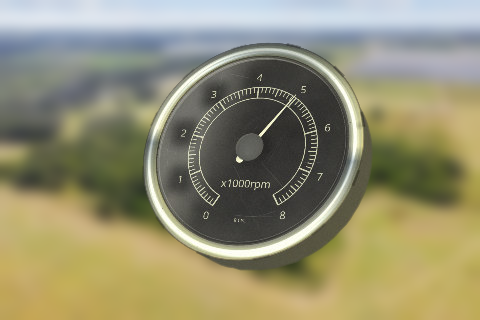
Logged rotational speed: 5000; rpm
